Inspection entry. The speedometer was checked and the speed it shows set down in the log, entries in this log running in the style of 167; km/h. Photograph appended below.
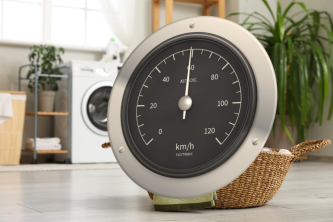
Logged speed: 60; km/h
